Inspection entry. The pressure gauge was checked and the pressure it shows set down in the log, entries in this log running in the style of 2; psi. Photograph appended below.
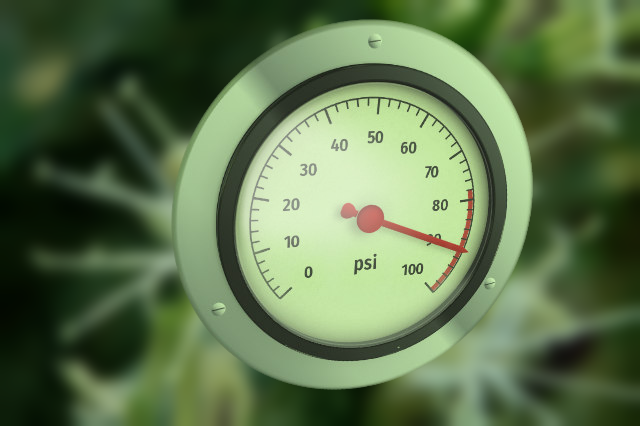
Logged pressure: 90; psi
